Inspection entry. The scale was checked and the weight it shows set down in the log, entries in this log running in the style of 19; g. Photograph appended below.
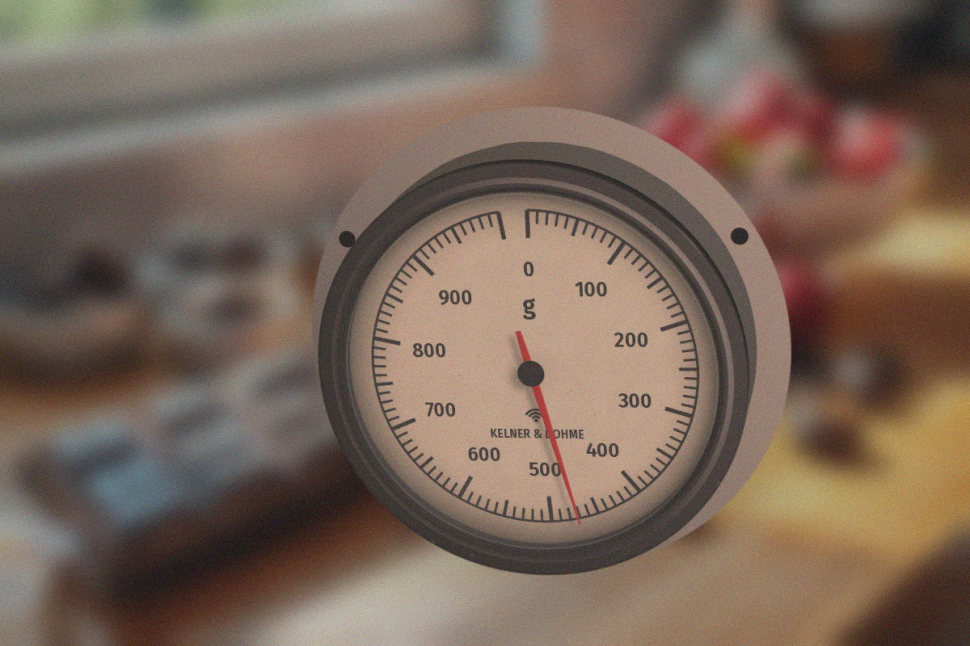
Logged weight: 470; g
